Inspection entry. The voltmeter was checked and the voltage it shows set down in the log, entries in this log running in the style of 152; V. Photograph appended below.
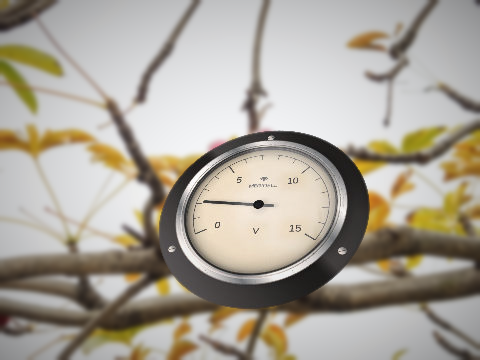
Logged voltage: 2; V
